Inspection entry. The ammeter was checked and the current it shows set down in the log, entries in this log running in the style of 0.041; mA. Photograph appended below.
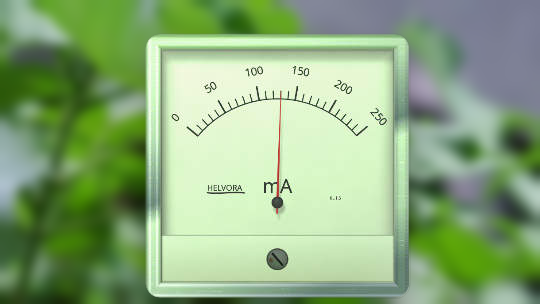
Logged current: 130; mA
